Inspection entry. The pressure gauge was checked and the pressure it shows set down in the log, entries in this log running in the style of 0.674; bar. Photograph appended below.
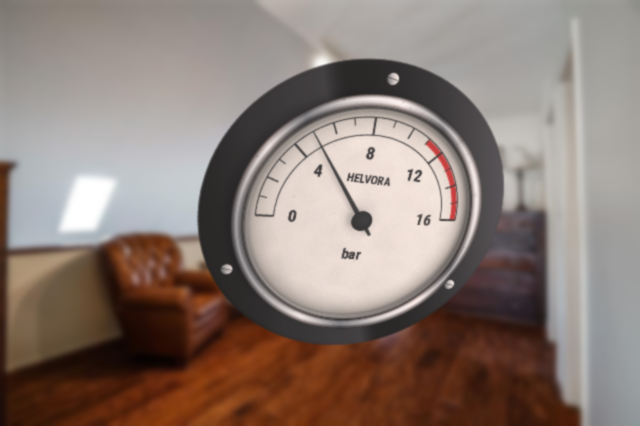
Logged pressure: 5; bar
